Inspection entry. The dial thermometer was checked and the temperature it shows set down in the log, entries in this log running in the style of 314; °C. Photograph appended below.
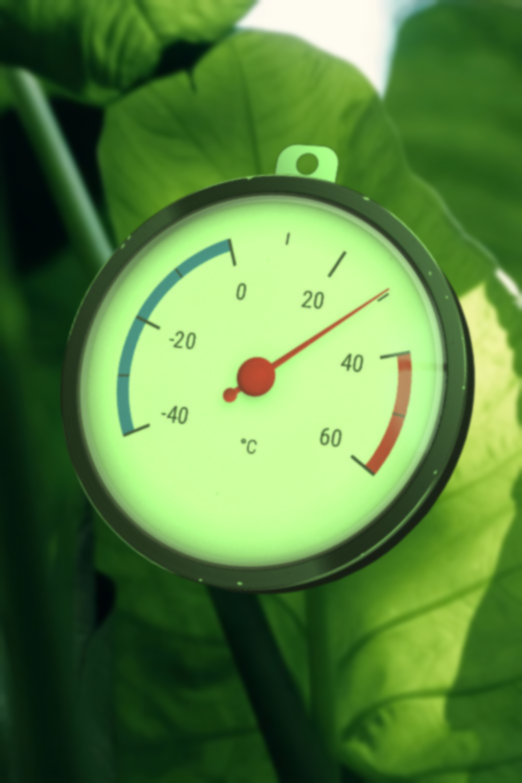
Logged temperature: 30; °C
